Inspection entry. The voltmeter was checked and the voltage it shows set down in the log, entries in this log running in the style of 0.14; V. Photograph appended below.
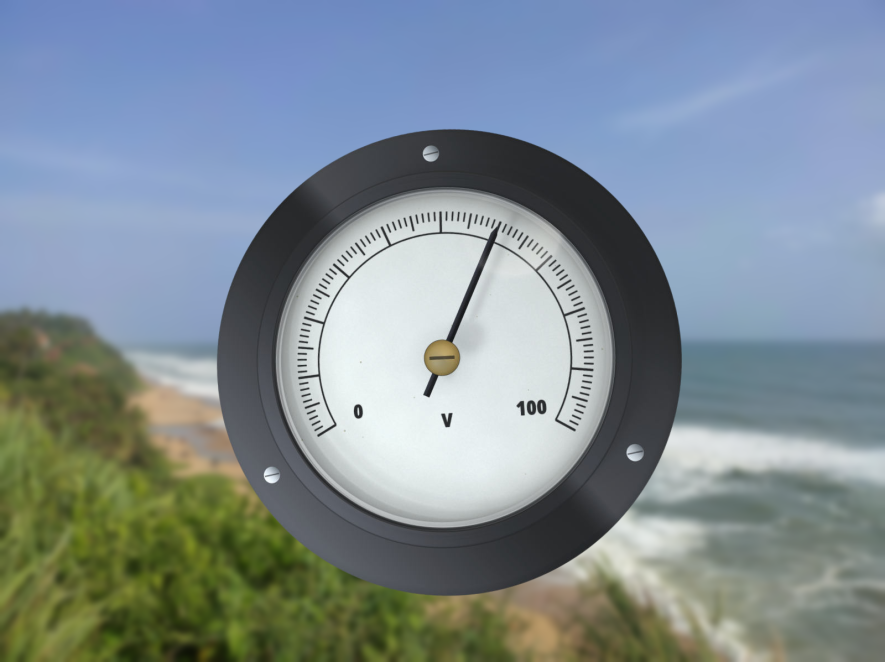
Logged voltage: 60; V
